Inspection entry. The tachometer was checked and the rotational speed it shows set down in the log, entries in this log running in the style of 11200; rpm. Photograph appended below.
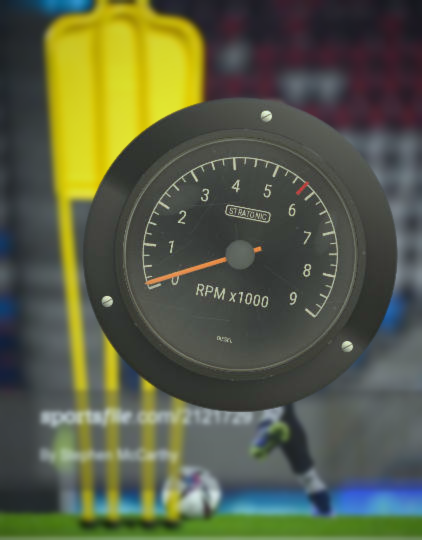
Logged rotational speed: 125; rpm
